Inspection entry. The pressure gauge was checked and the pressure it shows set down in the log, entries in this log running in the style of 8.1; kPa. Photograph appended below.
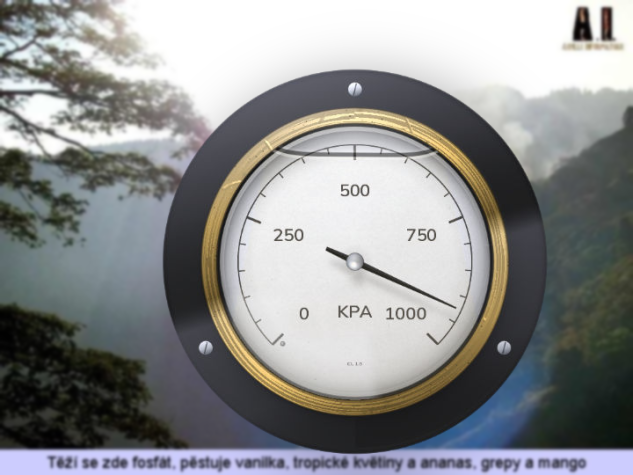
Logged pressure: 925; kPa
